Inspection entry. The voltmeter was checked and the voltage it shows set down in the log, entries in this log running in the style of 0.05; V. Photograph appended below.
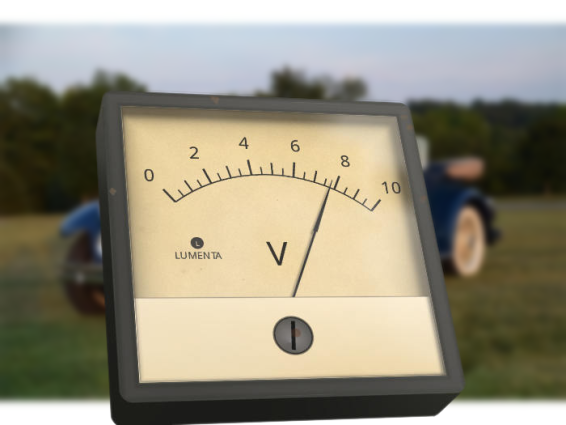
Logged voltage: 7.75; V
